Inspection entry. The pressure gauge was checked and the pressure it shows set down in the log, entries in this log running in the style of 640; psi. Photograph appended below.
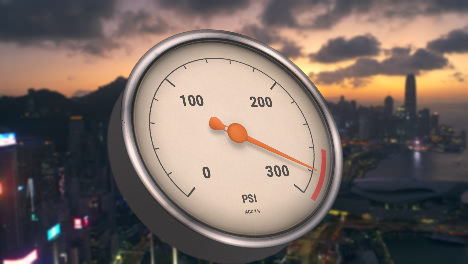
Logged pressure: 280; psi
